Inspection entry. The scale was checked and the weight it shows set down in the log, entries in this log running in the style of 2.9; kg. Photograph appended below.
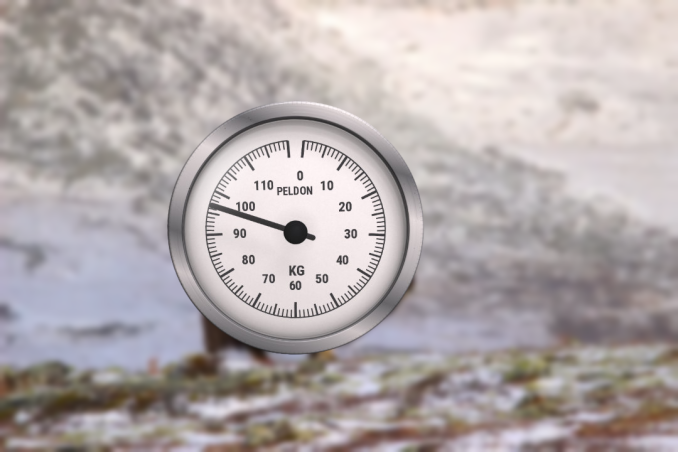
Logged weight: 97; kg
